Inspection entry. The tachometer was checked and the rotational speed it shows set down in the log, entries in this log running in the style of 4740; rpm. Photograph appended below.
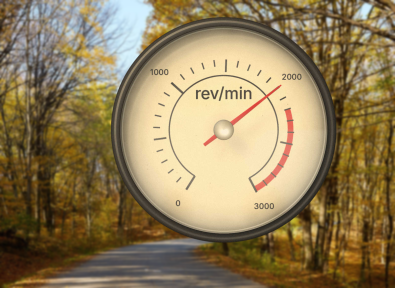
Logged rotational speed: 2000; rpm
